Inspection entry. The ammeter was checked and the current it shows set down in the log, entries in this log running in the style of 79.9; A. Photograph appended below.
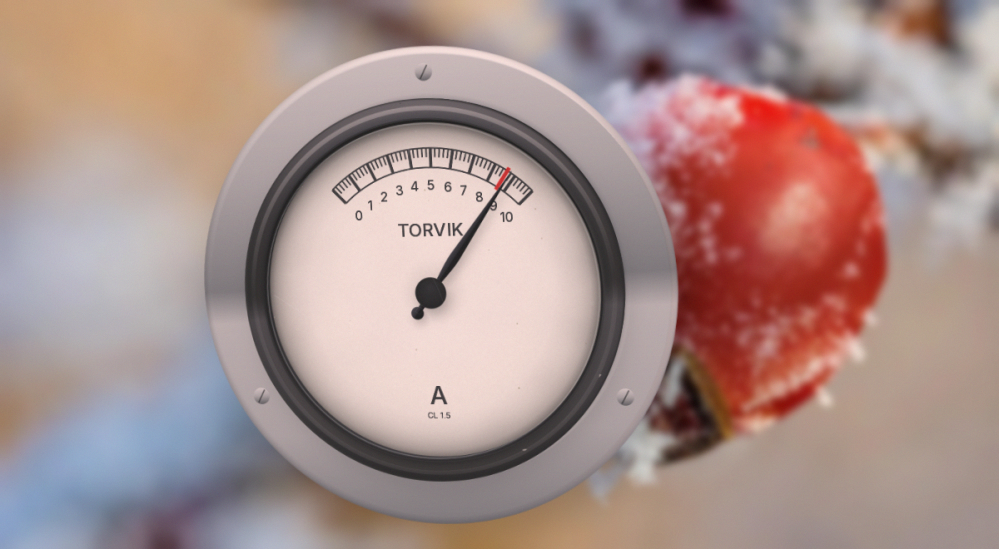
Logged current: 8.8; A
